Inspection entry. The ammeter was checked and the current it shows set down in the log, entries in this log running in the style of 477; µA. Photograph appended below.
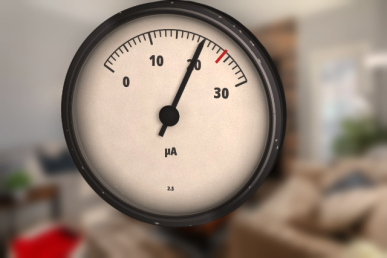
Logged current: 20; µA
